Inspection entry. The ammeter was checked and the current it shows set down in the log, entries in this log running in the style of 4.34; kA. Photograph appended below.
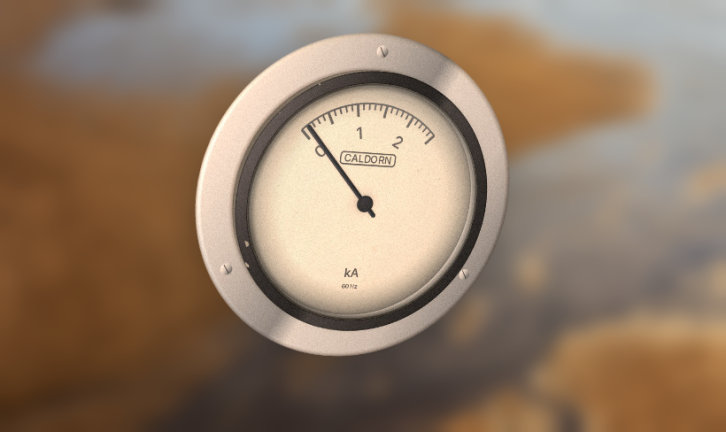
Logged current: 0.1; kA
